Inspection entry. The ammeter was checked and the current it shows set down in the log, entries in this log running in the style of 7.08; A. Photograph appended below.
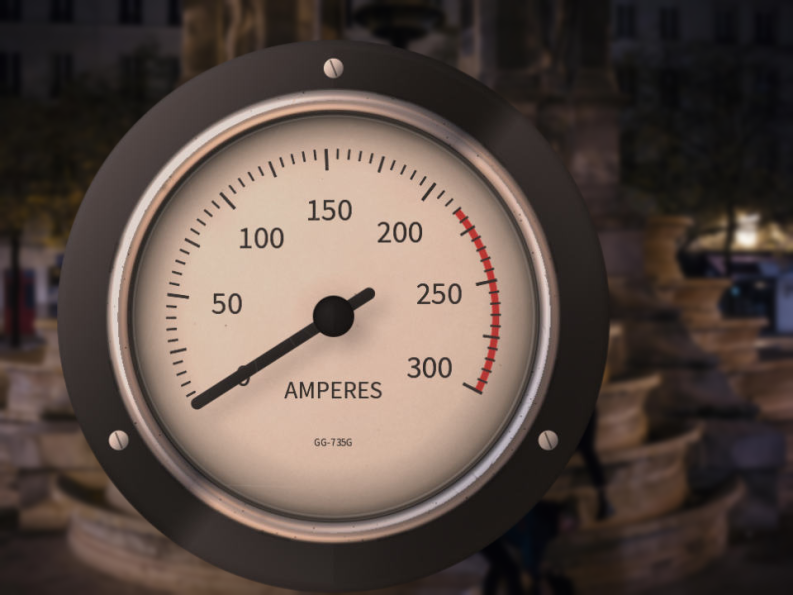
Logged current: 0; A
